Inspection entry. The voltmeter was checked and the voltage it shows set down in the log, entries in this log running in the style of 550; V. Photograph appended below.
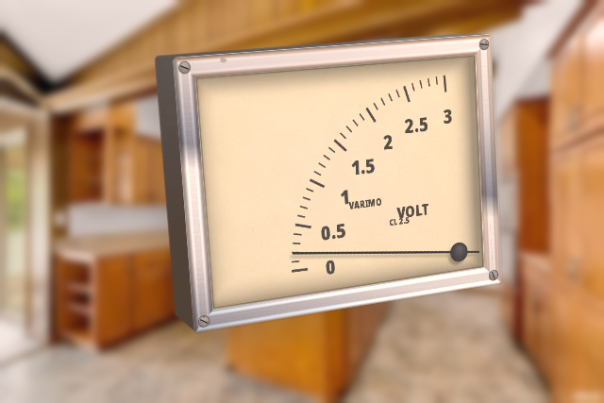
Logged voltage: 0.2; V
